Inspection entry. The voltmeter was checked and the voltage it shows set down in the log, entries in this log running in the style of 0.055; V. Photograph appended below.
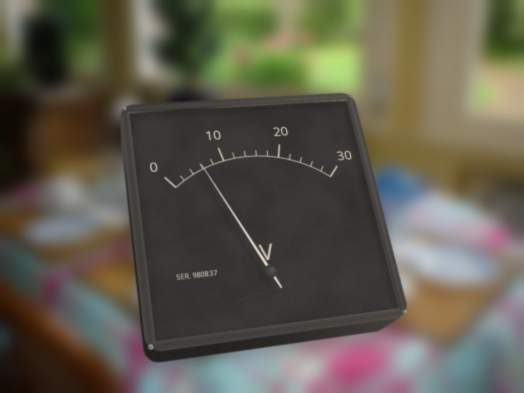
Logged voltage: 6; V
